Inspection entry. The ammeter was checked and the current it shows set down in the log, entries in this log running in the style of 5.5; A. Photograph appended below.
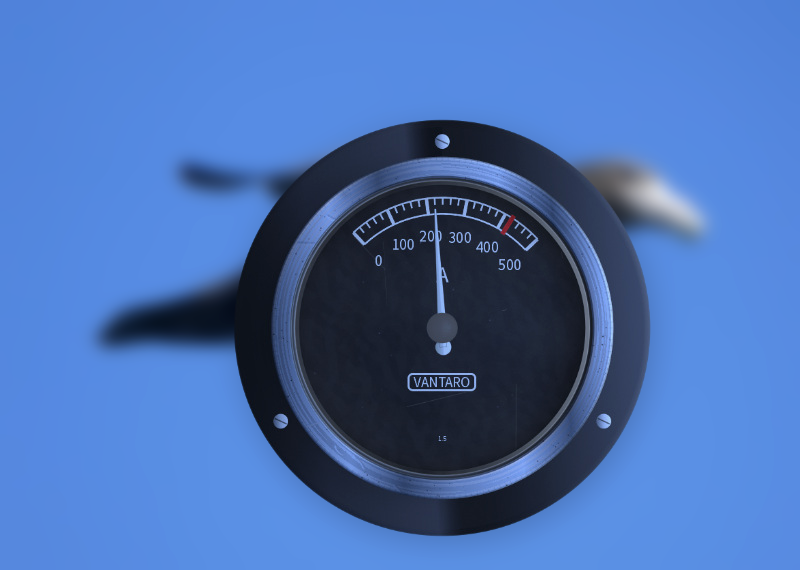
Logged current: 220; A
